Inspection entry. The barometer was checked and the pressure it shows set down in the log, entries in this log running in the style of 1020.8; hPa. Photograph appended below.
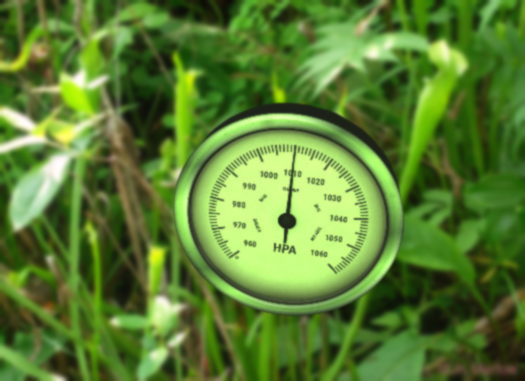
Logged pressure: 1010; hPa
